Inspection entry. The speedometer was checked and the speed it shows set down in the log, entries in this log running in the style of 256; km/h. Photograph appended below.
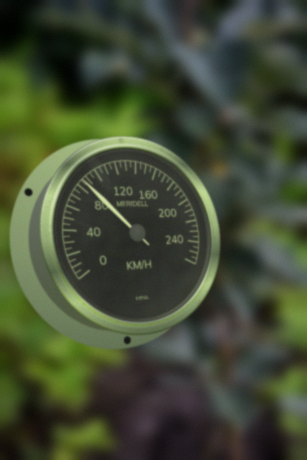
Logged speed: 85; km/h
